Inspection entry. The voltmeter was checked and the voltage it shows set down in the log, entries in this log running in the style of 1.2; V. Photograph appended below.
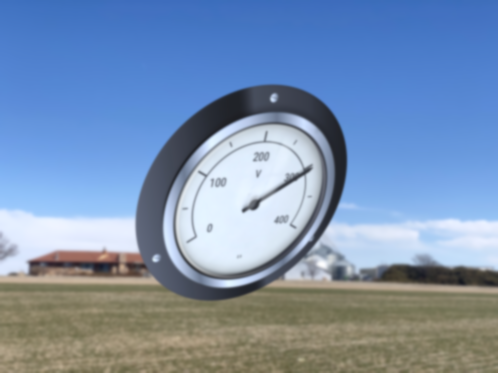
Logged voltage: 300; V
